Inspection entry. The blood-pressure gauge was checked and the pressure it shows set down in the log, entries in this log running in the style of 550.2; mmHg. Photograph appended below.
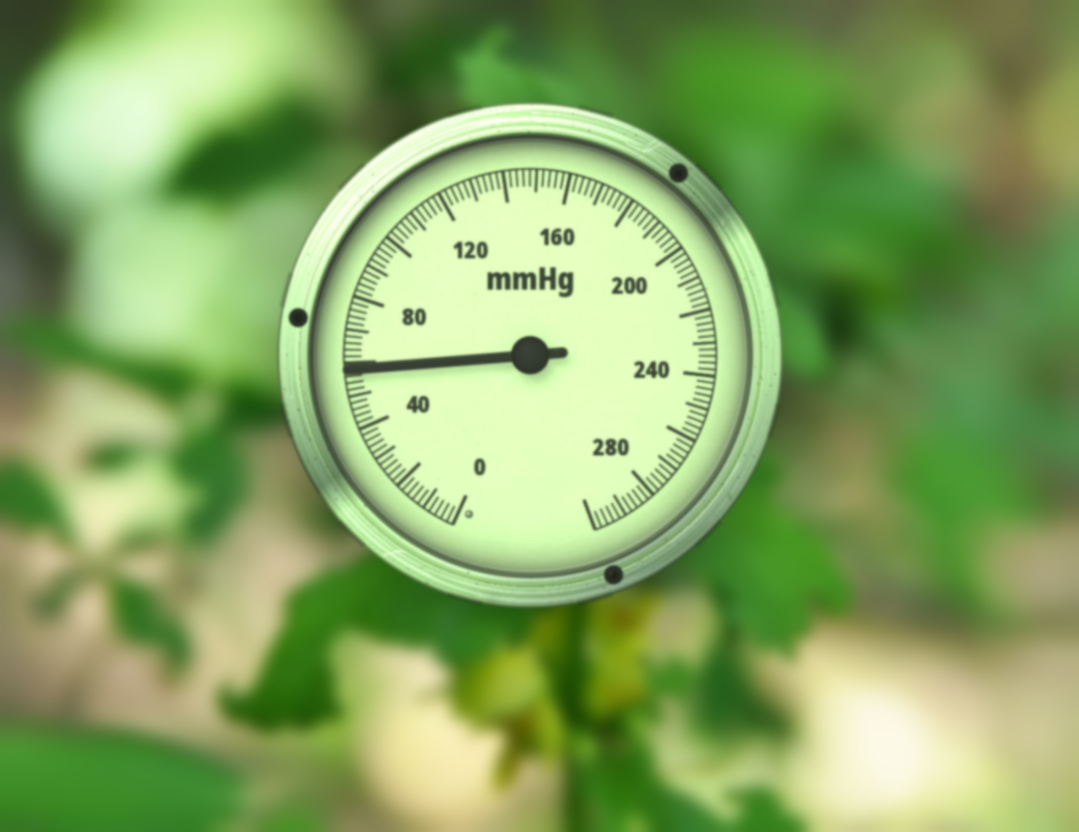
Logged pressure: 58; mmHg
